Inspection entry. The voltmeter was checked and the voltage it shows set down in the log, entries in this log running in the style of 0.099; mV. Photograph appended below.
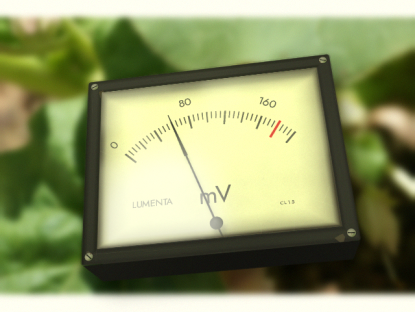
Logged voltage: 60; mV
